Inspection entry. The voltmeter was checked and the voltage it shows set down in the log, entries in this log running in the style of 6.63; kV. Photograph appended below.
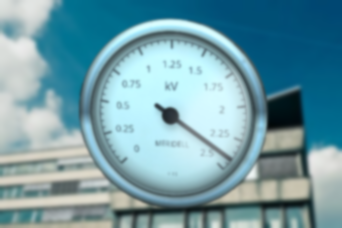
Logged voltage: 2.4; kV
